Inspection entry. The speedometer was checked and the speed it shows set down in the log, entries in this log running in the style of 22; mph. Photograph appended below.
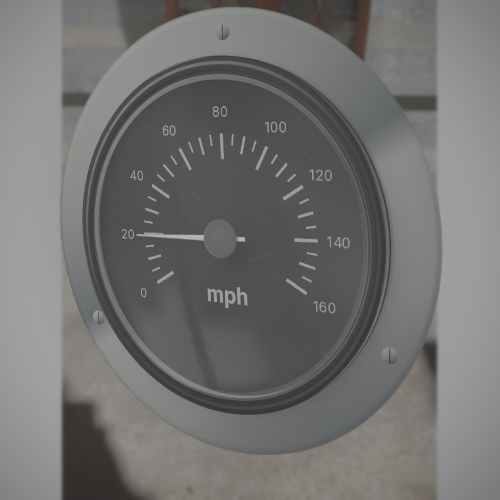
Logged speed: 20; mph
